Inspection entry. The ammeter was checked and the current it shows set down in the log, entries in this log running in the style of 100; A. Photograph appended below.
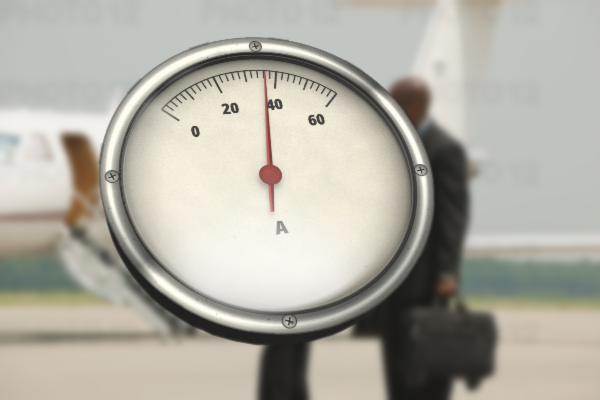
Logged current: 36; A
